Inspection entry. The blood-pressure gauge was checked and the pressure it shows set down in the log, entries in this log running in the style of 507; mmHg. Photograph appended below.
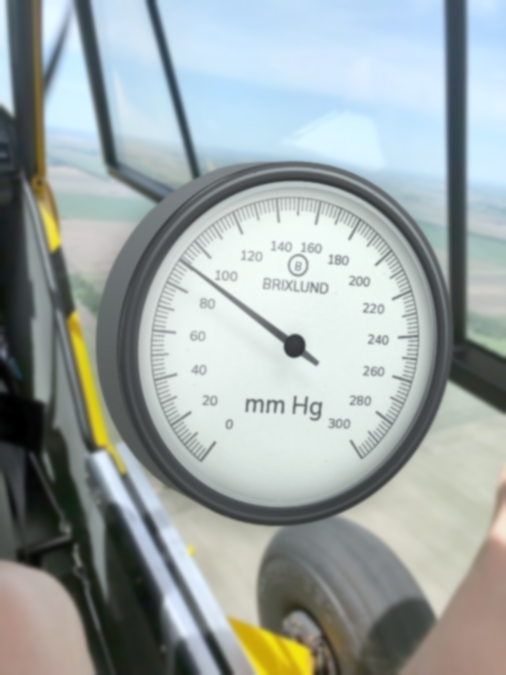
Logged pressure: 90; mmHg
